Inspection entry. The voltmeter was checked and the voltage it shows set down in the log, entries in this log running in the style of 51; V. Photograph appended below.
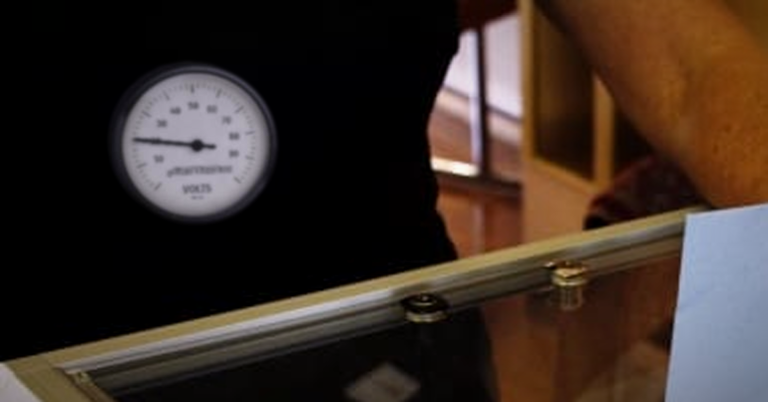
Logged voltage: 20; V
